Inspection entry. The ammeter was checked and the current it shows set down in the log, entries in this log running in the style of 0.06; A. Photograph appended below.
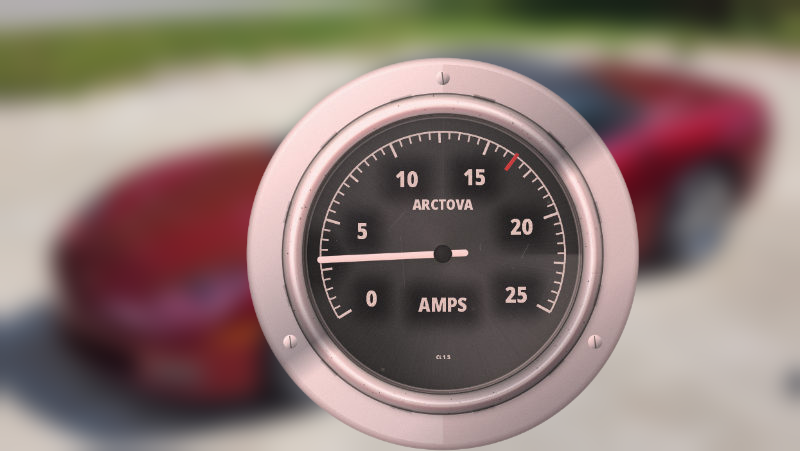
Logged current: 3; A
